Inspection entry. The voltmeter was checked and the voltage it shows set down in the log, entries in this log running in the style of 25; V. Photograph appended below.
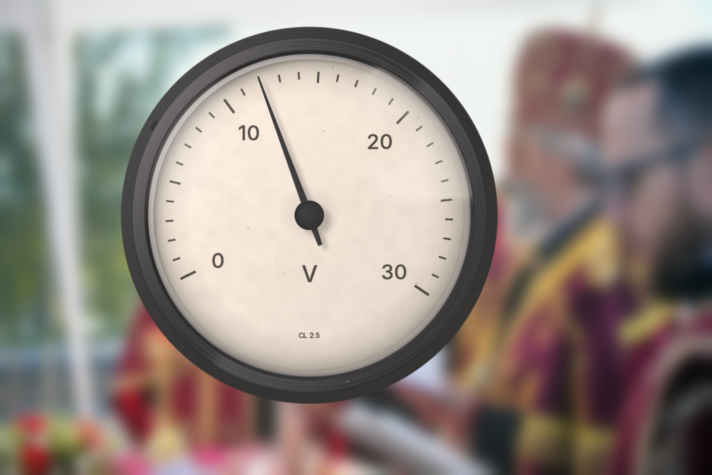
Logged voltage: 12; V
